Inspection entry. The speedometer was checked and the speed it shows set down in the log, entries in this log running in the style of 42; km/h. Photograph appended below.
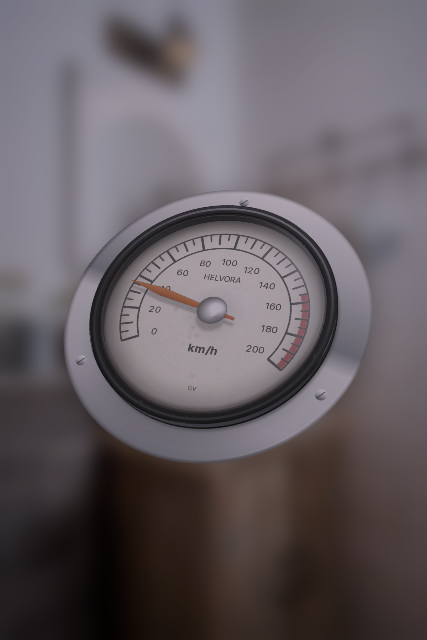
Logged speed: 35; km/h
